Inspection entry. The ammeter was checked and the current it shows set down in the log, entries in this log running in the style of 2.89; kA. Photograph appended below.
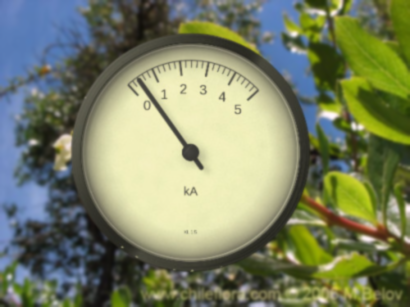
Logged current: 0.4; kA
